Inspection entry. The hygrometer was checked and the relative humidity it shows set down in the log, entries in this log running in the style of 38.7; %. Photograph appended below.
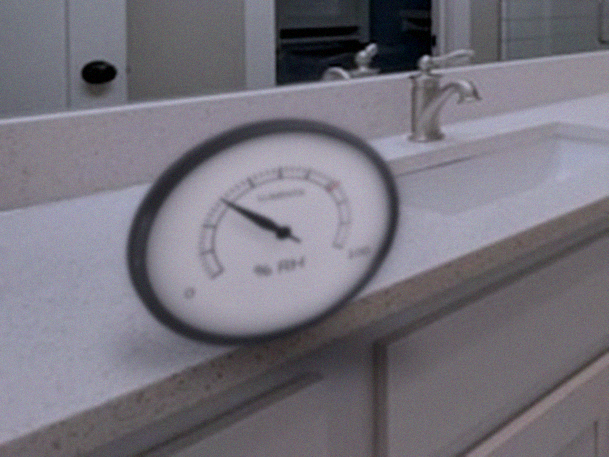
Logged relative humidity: 30; %
